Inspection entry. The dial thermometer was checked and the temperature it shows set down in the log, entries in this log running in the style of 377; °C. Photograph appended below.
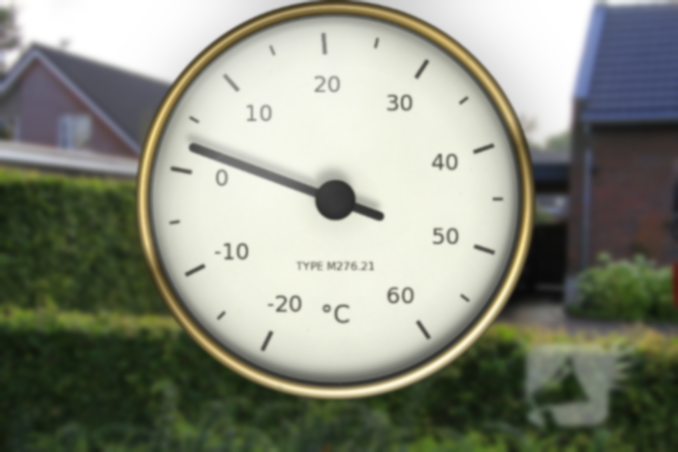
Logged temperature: 2.5; °C
